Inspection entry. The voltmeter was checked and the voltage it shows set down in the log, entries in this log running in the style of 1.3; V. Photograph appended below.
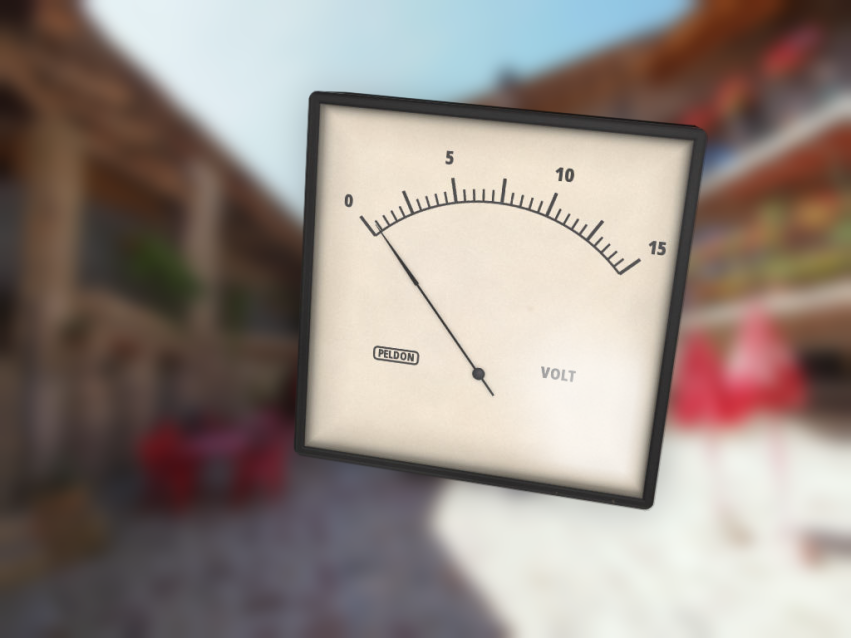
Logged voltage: 0.5; V
